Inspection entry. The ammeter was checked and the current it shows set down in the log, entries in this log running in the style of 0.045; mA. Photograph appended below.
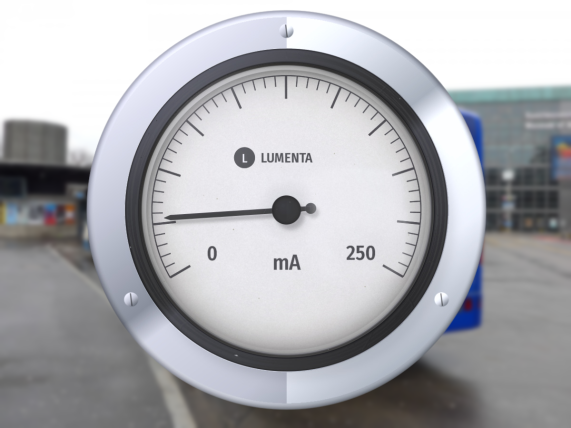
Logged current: 27.5; mA
